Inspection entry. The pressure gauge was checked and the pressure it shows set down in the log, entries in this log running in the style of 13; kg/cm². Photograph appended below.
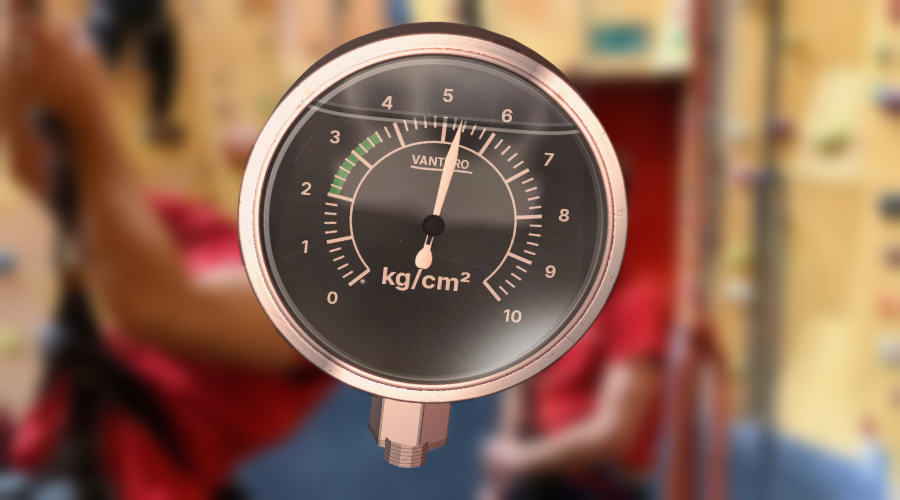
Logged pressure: 5.3; kg/cm²
